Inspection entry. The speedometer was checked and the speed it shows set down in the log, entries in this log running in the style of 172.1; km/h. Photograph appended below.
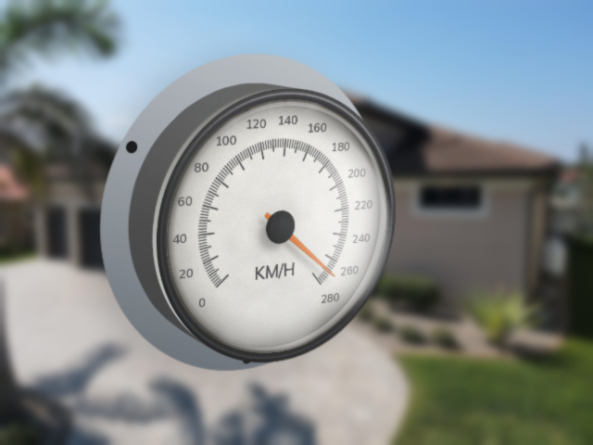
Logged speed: 270; km/h
